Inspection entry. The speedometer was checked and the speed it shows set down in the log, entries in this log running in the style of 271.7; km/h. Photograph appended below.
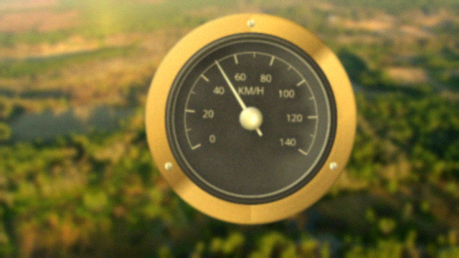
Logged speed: 50; km/h
